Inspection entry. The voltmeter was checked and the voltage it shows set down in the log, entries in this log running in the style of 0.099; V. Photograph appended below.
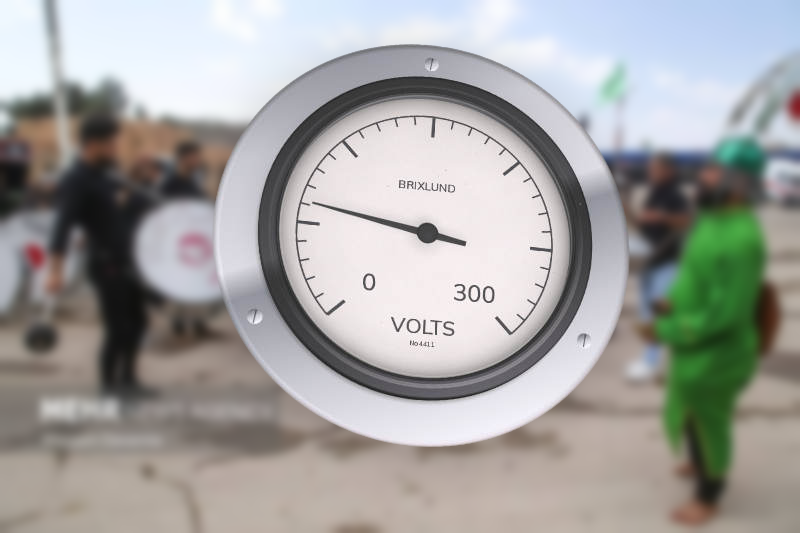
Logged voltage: 60; V
